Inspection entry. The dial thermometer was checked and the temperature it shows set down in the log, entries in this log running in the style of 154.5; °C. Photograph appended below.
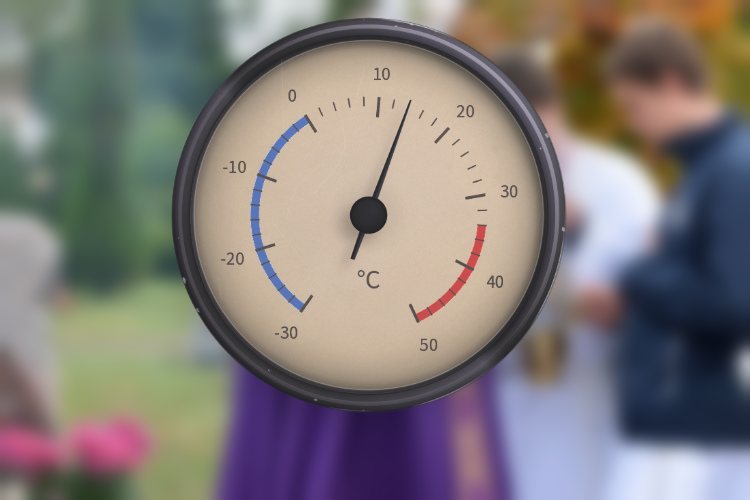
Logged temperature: 14; °C
